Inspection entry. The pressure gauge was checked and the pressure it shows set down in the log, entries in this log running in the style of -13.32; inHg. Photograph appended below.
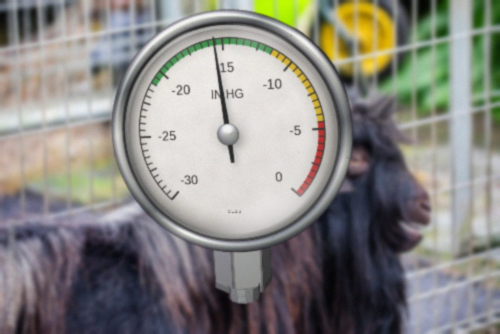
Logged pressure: -15.5; inHg
